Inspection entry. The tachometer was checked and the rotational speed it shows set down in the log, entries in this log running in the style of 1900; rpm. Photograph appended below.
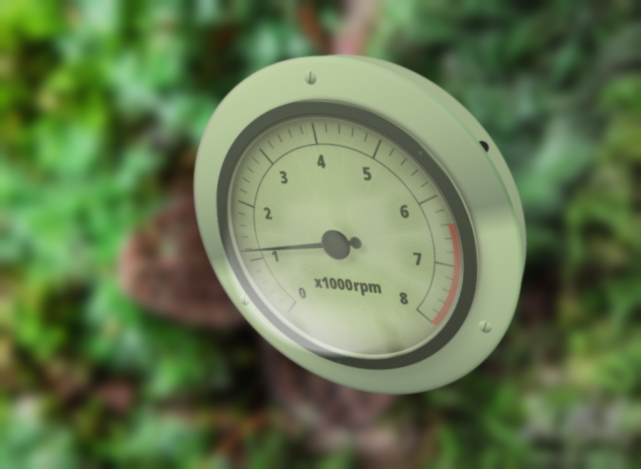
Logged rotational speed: 1200; rpm
